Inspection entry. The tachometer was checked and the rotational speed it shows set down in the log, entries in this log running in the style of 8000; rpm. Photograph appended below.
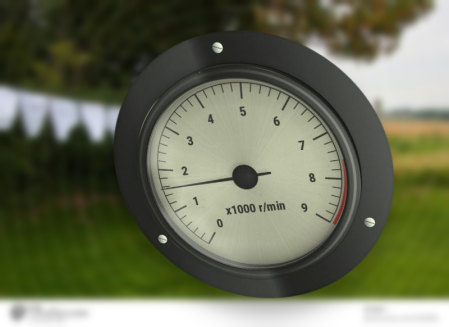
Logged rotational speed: 1600; rpm
